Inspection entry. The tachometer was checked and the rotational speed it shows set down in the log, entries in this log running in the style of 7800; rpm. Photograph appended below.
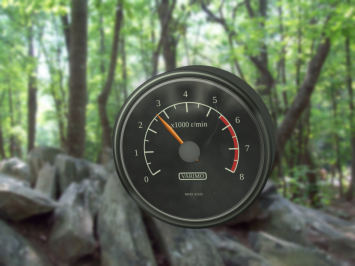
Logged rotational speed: 2750; rpm
